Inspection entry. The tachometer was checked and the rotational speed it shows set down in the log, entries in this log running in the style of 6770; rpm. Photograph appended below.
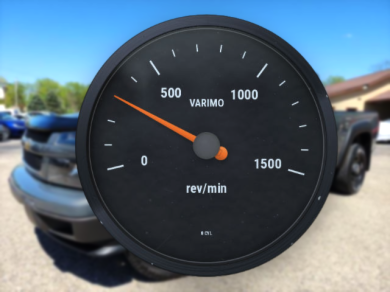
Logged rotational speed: 300; rpm
